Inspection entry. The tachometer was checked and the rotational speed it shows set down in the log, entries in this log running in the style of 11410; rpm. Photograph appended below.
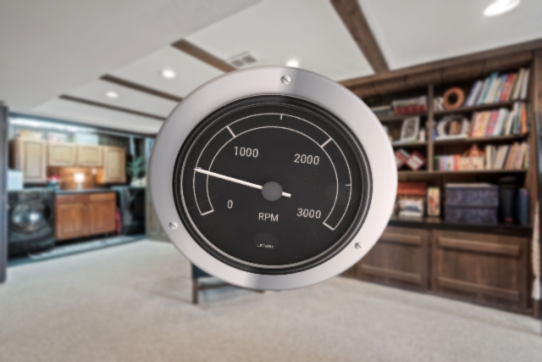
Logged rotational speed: 500; rpm
